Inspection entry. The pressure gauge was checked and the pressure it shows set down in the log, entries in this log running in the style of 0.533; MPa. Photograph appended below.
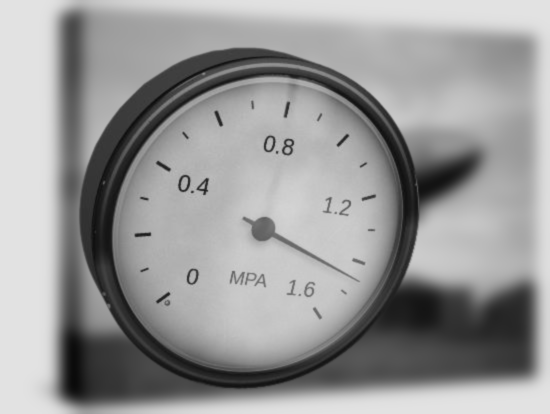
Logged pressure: 1.45; MPa
